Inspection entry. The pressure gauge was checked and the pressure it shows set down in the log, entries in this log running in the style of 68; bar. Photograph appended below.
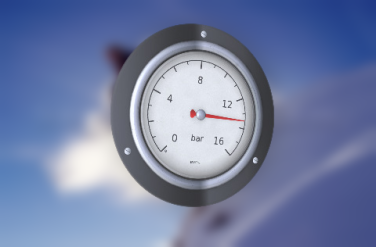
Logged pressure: 13.5; bar
